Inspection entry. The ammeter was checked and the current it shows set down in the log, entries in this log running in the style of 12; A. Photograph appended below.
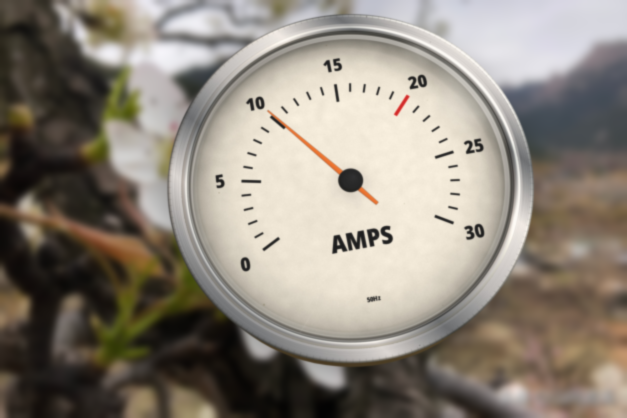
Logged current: 10; A
